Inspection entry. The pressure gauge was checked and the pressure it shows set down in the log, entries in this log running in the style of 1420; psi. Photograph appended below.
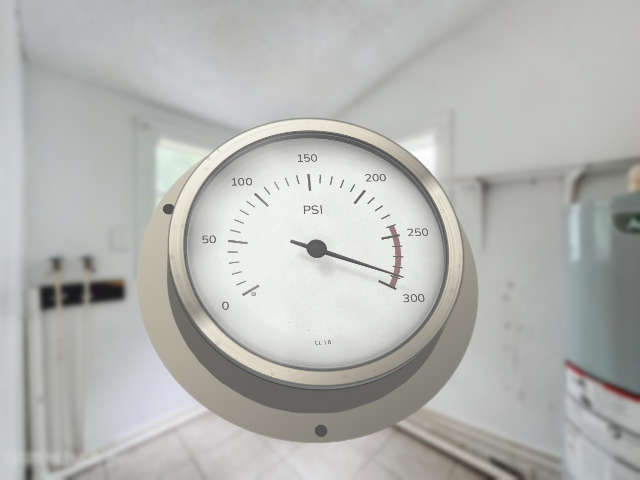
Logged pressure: 290; psi
